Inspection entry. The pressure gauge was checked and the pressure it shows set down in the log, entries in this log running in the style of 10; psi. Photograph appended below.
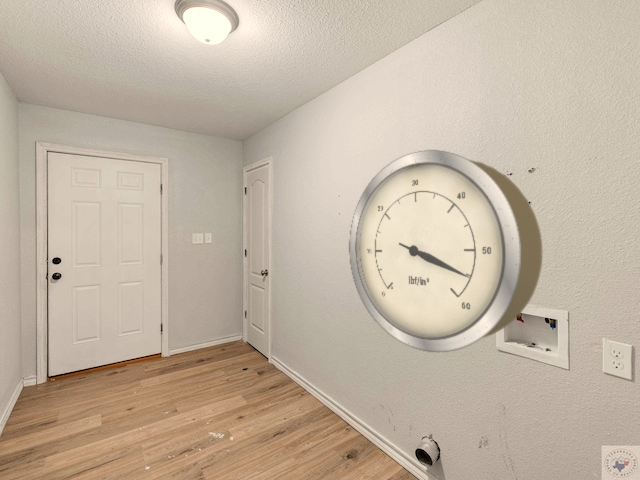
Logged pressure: 55; psi
